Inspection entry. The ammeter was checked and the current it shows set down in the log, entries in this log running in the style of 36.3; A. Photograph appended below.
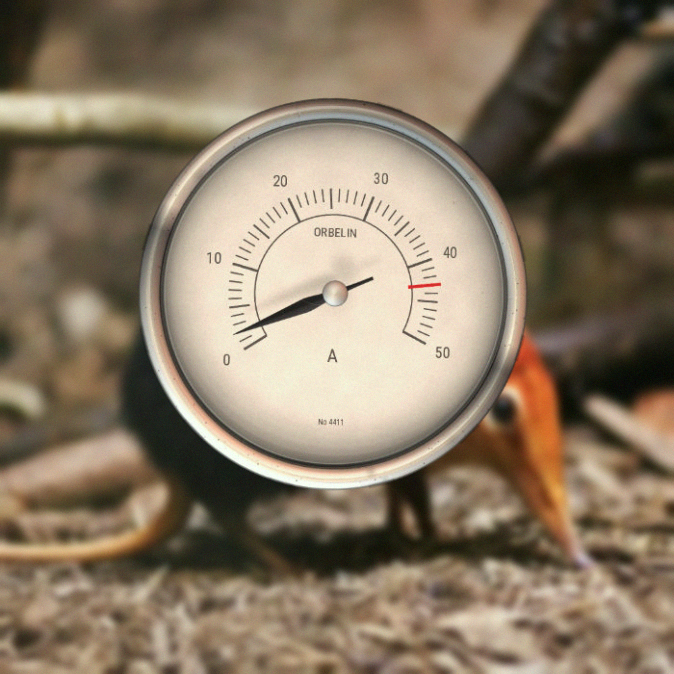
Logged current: 2; A
